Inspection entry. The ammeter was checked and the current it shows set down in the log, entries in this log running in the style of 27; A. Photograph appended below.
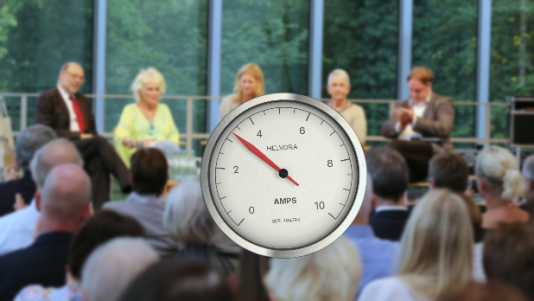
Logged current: 3.25; A
